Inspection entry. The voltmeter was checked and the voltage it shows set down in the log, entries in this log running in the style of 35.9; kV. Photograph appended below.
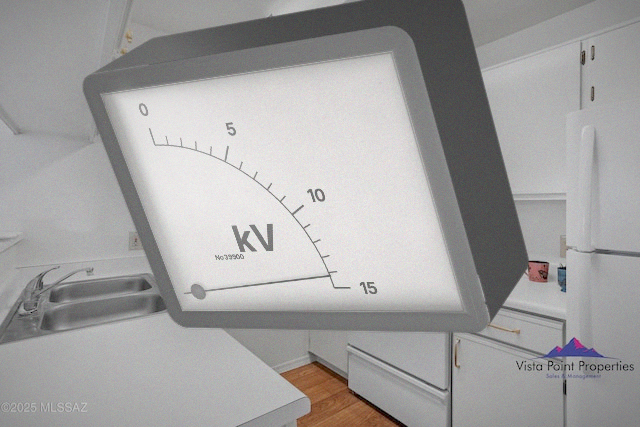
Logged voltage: 14; kV
